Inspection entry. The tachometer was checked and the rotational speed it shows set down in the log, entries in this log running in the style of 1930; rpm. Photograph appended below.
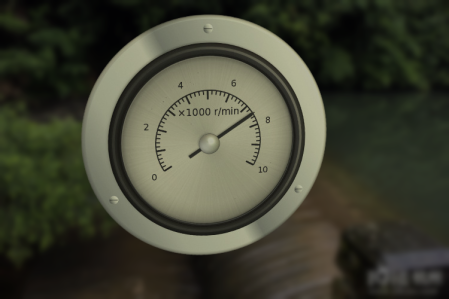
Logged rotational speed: 7400; rpm
